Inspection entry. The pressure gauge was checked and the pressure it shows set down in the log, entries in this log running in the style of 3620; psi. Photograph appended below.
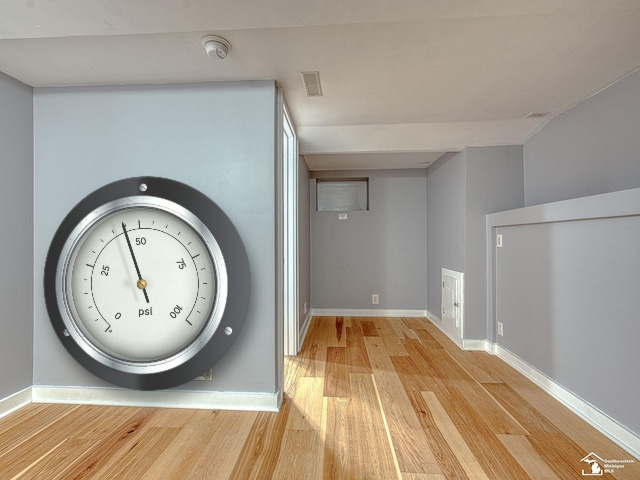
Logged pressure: 45; psi
